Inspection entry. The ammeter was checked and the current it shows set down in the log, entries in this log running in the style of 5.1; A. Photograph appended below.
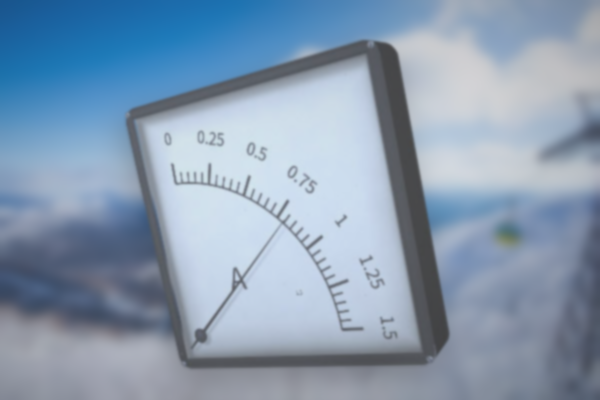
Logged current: 0.8; A
